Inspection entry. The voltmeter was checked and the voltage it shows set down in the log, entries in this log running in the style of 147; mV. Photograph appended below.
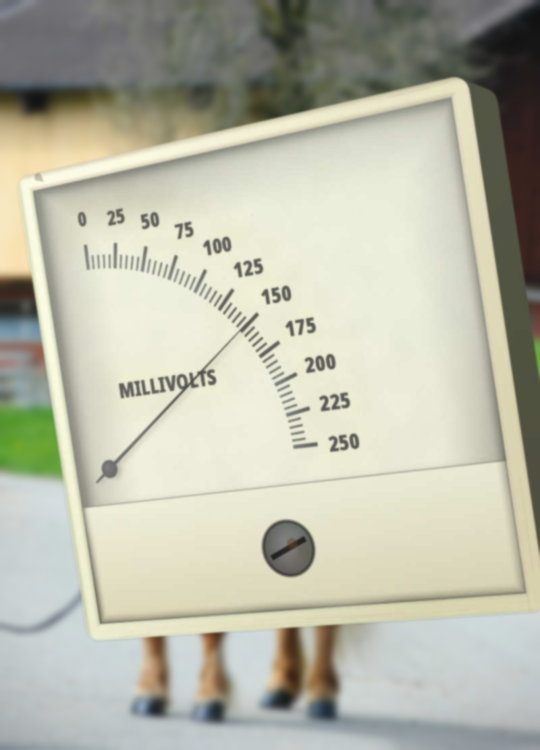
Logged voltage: 150; mV
